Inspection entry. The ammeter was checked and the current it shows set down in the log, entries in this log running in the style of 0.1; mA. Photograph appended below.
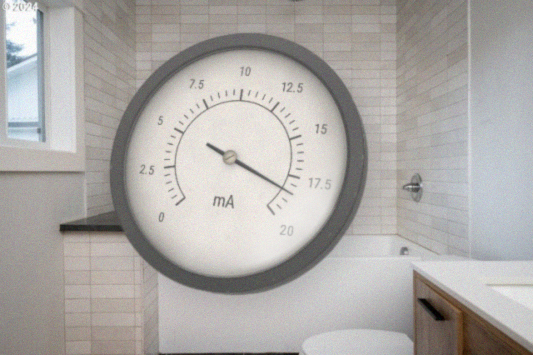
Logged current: 18.5; mA
